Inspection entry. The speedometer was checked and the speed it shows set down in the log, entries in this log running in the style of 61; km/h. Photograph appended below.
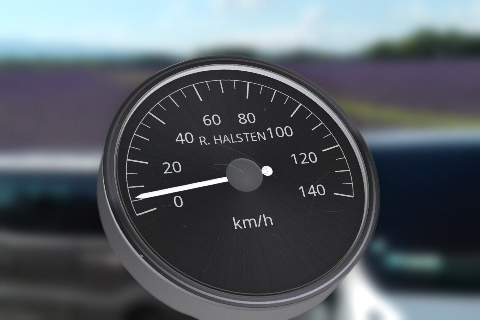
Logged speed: 5; km/h
